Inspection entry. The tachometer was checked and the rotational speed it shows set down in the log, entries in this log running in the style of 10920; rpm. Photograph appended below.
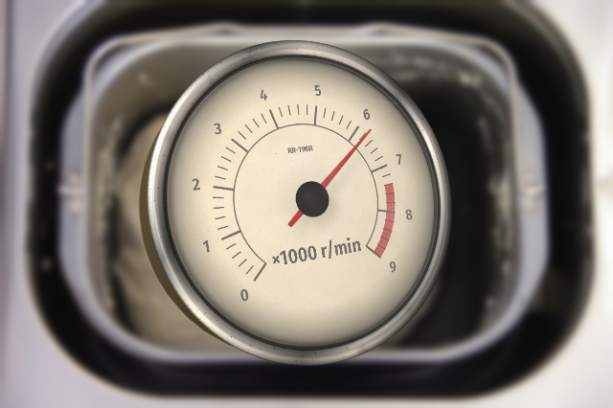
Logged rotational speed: 6200; rpm
